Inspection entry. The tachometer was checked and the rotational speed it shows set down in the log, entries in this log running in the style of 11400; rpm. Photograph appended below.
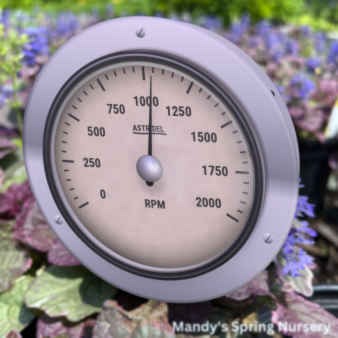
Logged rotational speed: 1050; rpm
